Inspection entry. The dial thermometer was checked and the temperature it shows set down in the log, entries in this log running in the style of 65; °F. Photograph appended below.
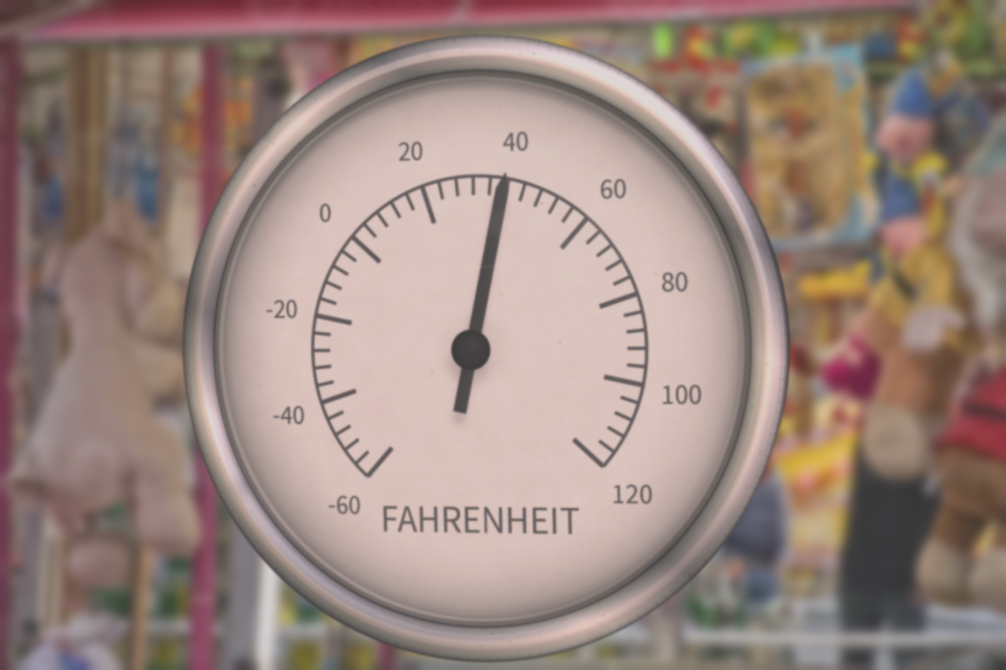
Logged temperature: 40; °F
